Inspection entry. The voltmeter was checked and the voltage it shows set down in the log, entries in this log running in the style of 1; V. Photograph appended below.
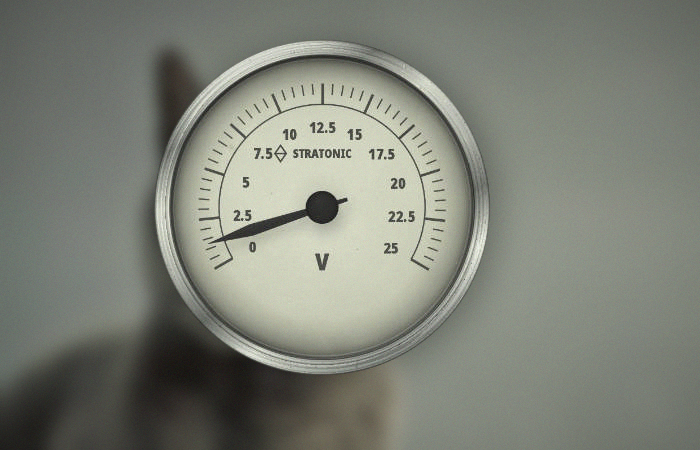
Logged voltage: 1.25; V
